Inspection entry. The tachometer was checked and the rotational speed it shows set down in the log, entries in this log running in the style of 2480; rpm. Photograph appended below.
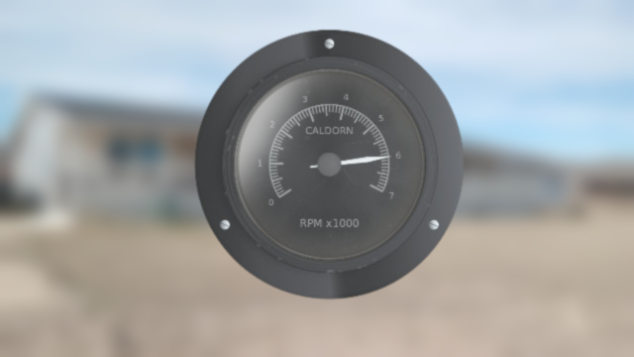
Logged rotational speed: 6000; rpm
